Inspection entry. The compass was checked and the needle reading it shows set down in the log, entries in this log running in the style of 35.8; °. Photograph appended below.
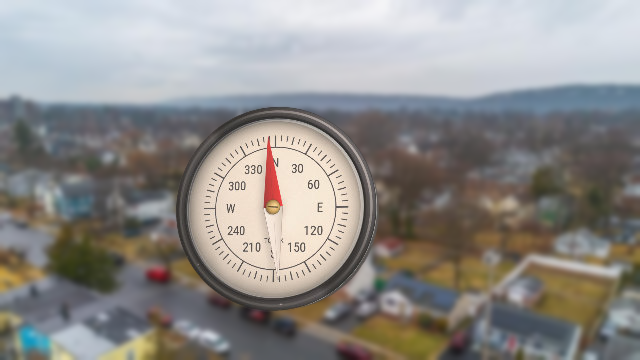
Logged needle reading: 355; °
